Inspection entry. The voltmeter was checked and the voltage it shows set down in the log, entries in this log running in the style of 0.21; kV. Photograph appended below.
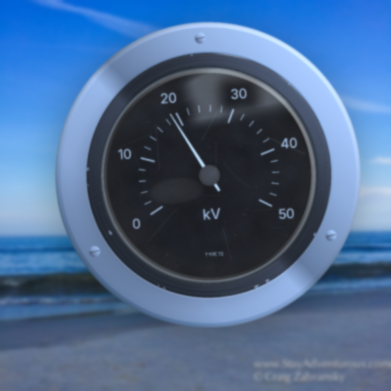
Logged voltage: 19; kV
